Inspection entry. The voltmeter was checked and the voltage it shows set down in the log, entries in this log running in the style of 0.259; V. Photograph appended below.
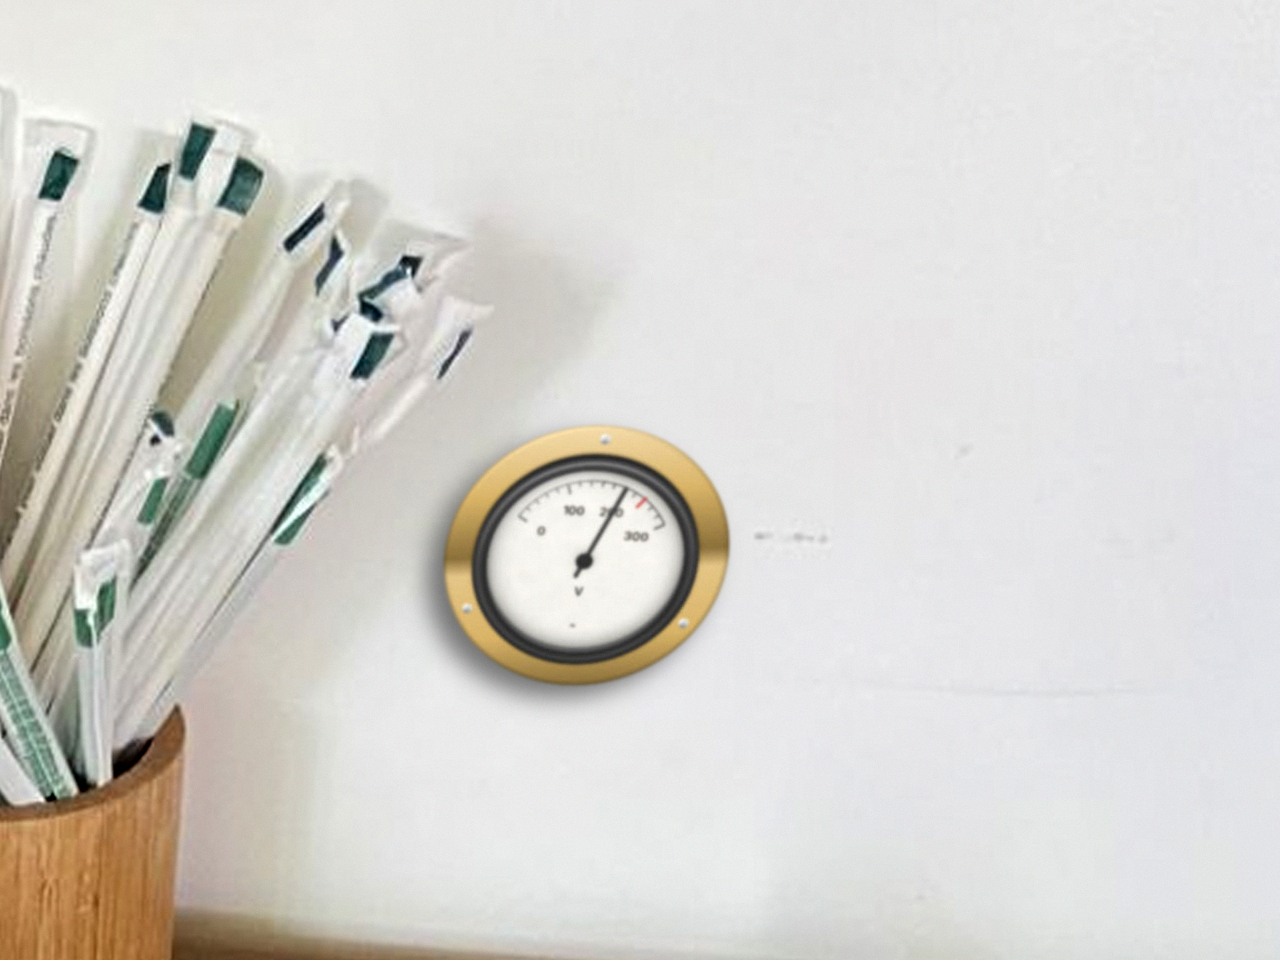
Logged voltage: 200; V
